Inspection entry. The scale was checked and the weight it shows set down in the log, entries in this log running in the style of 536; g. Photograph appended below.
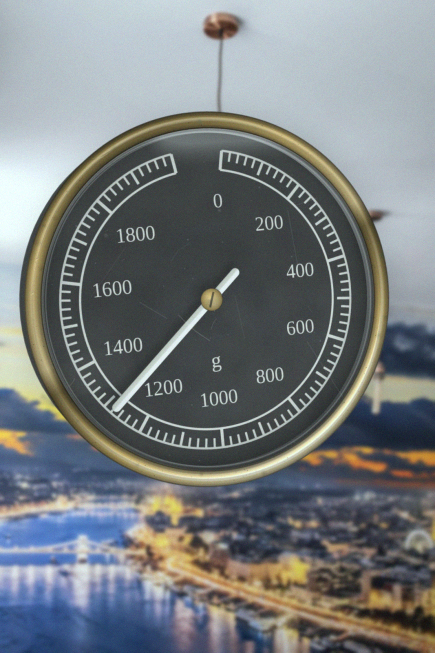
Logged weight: 1280; g
